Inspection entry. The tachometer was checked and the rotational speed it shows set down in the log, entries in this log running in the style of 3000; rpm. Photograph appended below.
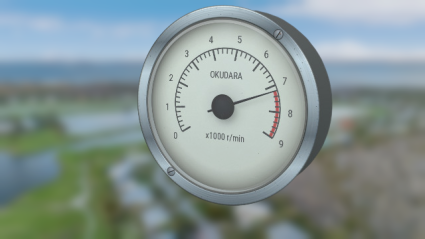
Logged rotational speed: 7200; rpm
